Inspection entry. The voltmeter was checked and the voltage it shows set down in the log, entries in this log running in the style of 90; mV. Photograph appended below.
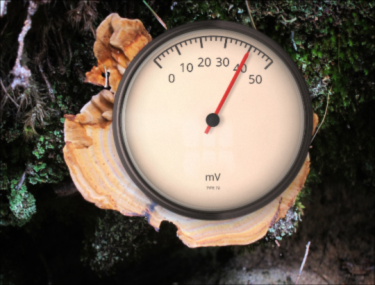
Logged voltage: 40; mV
